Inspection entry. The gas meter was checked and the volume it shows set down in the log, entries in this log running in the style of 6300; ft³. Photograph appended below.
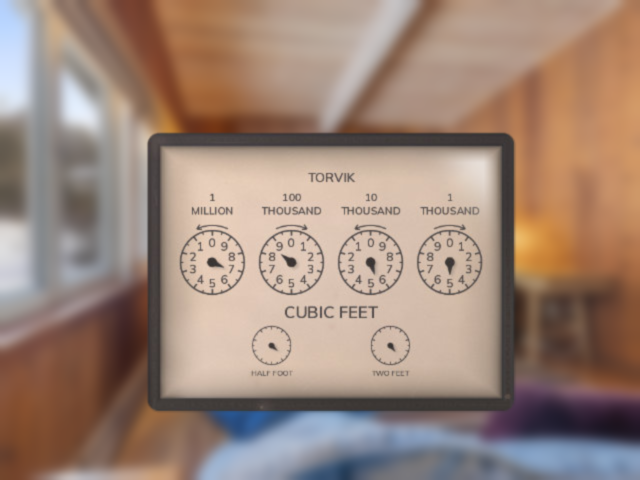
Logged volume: 685500; ft³
